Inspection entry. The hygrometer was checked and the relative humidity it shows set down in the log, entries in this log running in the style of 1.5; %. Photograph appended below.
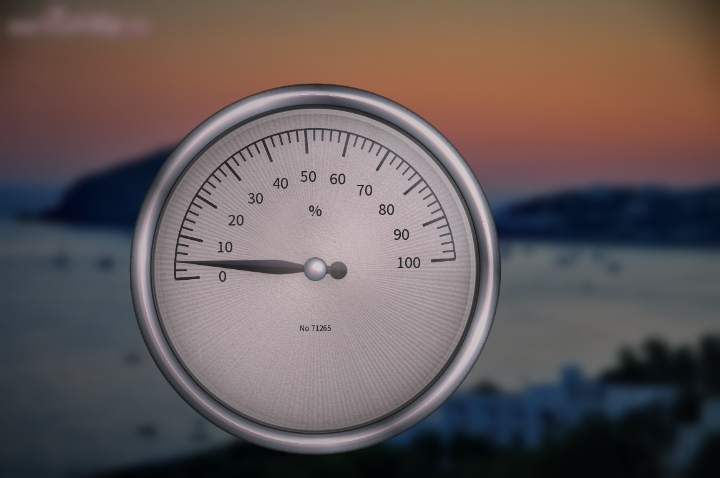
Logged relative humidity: 4; %
